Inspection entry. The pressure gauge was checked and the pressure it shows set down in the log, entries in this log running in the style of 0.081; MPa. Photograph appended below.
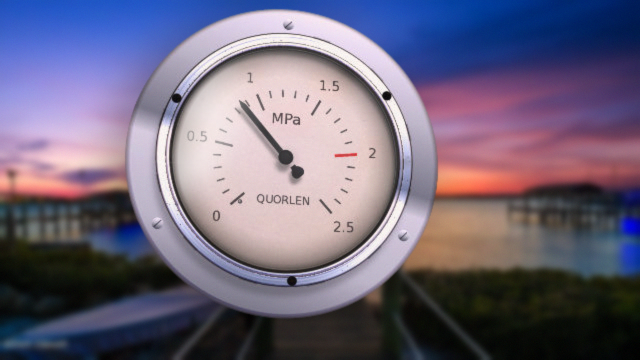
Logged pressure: 0.85; MPa
